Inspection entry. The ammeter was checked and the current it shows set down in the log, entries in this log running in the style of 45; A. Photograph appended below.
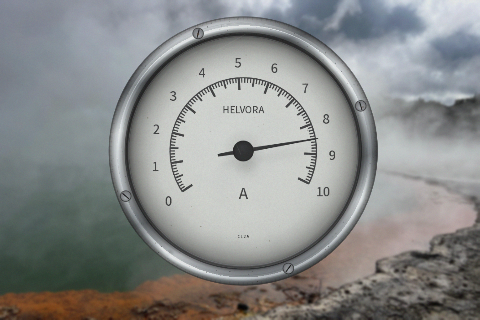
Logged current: 8.5; A
